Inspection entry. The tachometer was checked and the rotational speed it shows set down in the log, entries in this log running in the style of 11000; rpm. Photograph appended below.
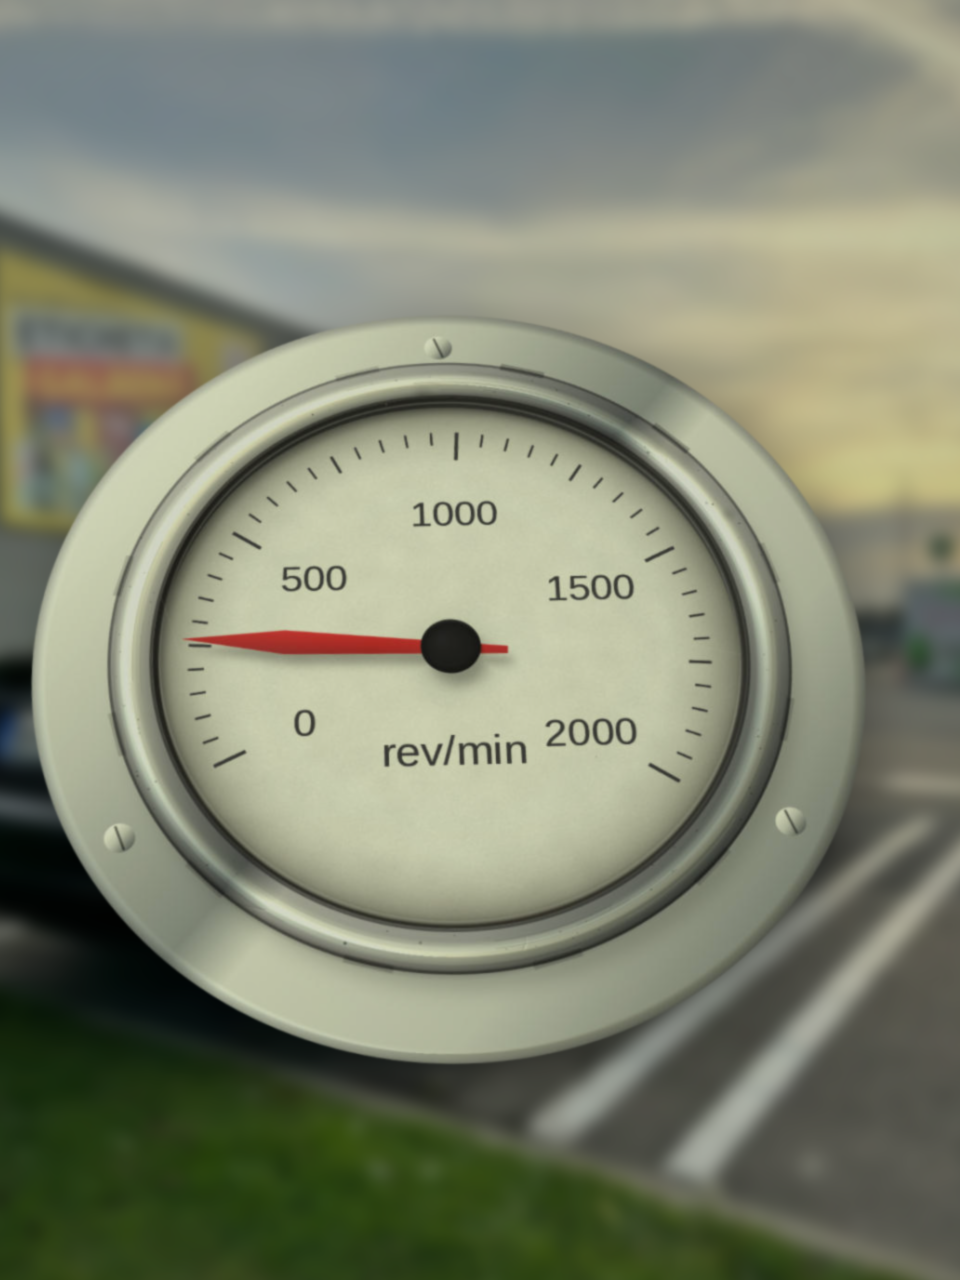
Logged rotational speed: 250; rpm
